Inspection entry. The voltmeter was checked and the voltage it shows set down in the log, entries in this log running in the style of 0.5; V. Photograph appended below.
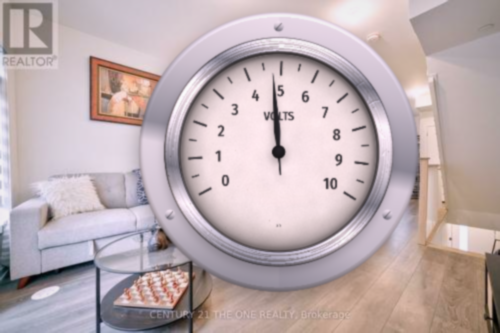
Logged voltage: 4.75; V
